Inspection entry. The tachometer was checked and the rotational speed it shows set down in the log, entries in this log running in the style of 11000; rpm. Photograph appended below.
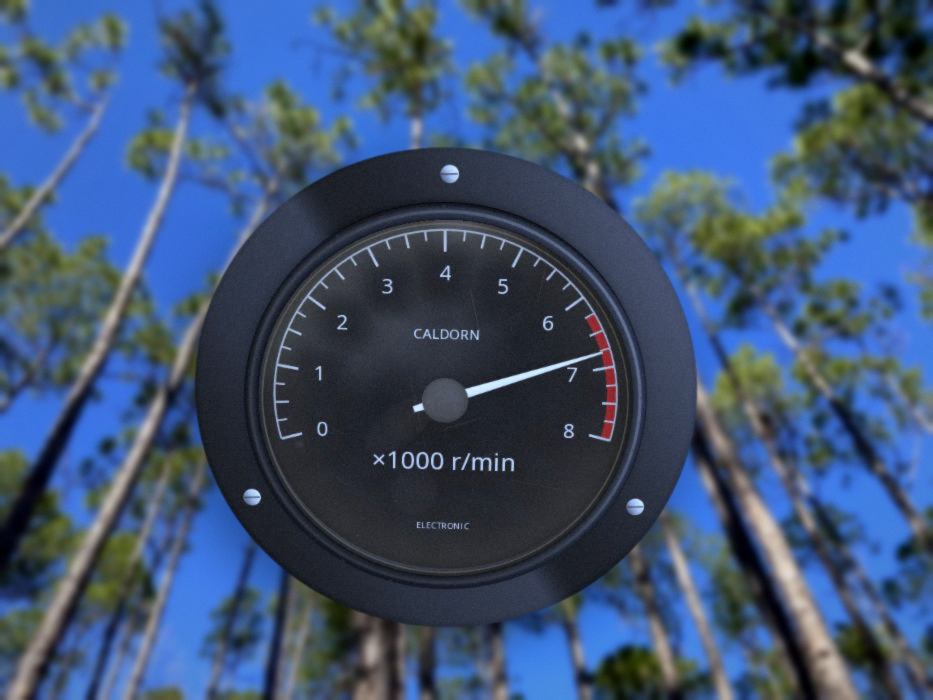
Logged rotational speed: 6750; rpm
